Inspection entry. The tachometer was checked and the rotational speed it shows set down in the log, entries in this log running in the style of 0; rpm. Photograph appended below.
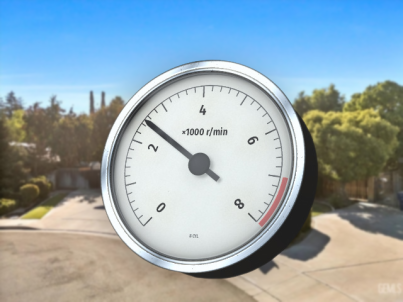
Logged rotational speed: 2500; rpm
